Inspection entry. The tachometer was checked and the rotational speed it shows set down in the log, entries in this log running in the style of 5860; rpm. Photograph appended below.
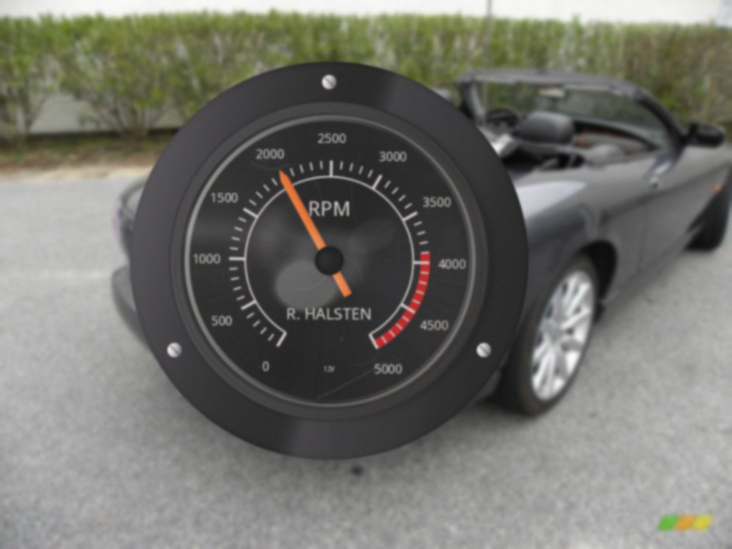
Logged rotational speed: 2000; rpm
